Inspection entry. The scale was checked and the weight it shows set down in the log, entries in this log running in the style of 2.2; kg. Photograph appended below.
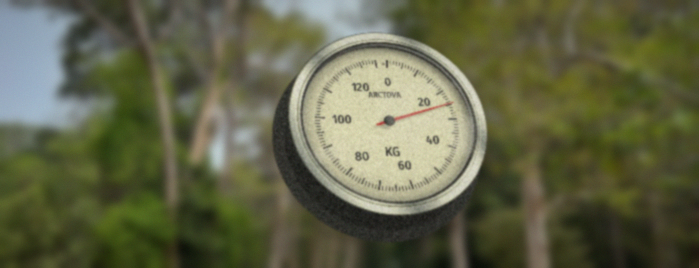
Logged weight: 25; kg
